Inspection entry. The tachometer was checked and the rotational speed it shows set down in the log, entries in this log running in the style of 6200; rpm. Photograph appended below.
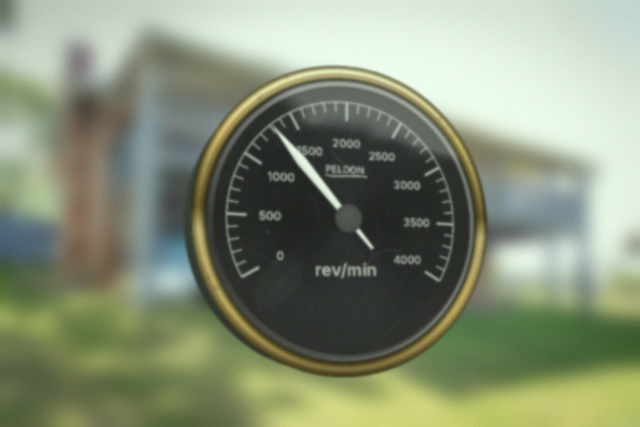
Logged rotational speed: 1300; rpm
